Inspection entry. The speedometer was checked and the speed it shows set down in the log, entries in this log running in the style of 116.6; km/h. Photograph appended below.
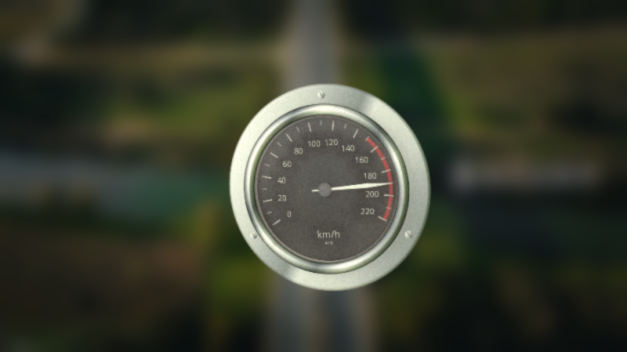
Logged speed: 190; km/h
